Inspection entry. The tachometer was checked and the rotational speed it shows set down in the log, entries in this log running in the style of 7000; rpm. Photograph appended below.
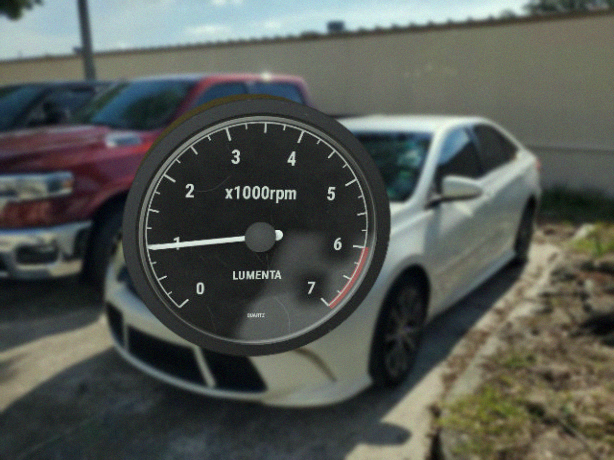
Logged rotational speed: 1000; rpm
